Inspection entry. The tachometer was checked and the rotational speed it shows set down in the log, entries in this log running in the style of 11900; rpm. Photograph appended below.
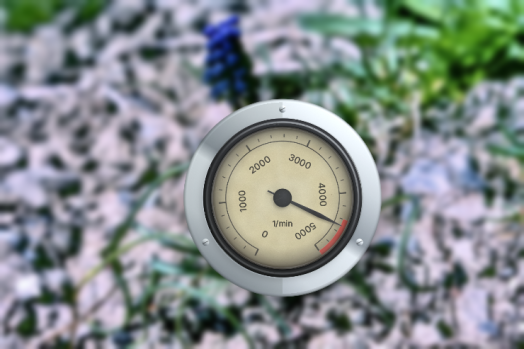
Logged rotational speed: 4500; rpm
